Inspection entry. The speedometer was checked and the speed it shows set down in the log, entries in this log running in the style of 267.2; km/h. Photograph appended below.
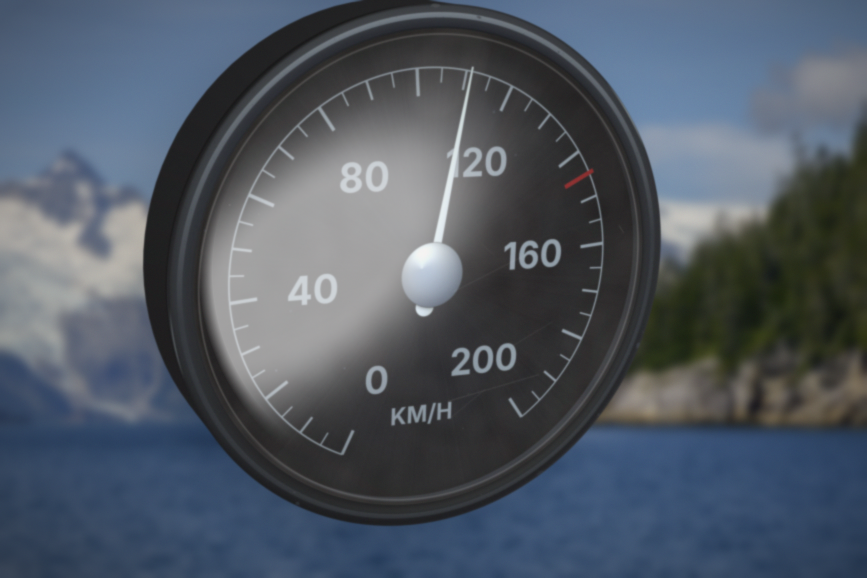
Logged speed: 110; km/h
